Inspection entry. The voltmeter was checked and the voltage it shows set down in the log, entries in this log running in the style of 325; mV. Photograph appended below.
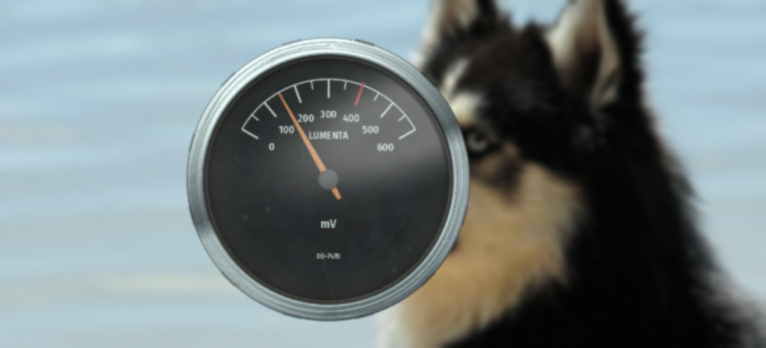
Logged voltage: 150; mV
